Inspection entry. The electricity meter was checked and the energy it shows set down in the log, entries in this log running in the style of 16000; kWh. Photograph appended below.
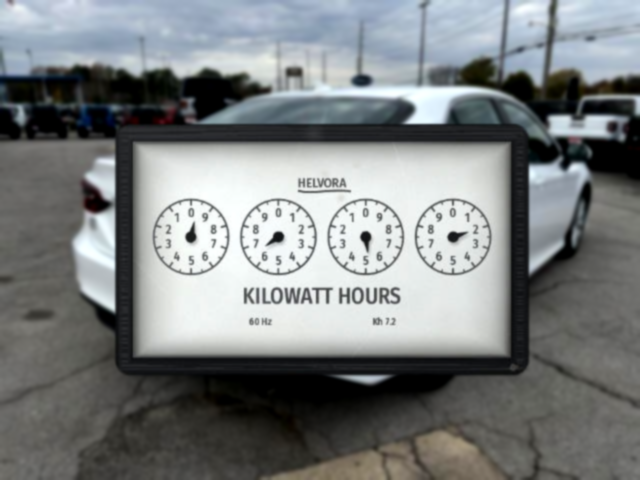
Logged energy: 9652; kWh
